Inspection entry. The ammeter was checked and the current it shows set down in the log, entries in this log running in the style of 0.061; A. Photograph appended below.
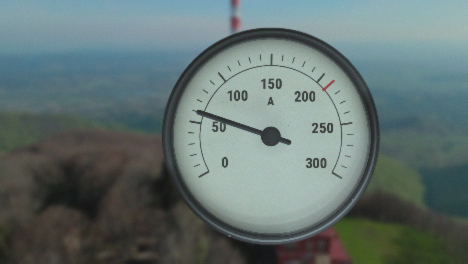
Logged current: 60; A
